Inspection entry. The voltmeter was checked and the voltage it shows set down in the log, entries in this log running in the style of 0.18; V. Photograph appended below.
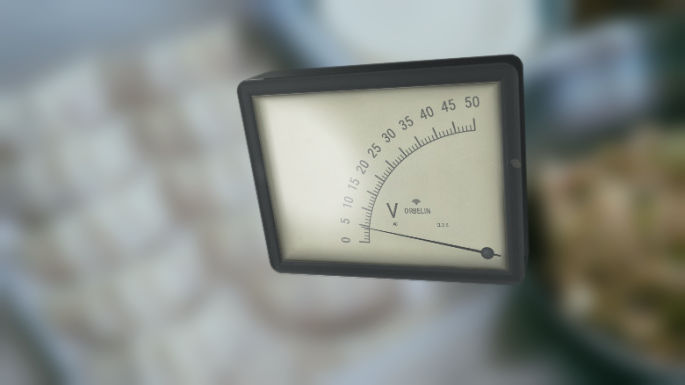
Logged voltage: 5; V
